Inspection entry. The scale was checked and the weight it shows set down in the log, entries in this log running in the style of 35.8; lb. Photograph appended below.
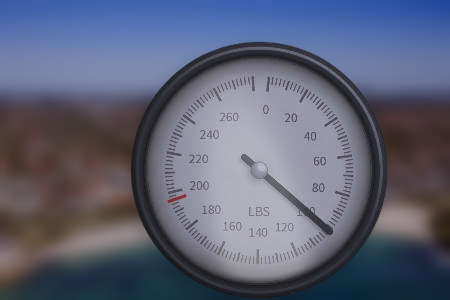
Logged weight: 100; lb
